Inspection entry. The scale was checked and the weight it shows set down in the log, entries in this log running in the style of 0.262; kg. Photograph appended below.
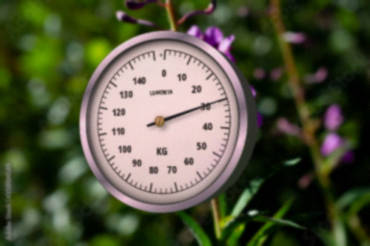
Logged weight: 30; kg
